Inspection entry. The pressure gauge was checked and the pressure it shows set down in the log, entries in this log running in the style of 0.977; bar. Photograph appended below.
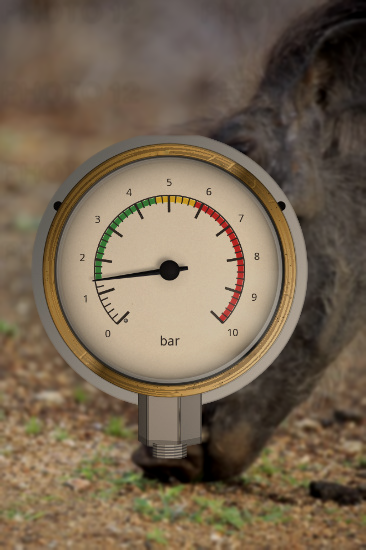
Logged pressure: 1.4; bar
